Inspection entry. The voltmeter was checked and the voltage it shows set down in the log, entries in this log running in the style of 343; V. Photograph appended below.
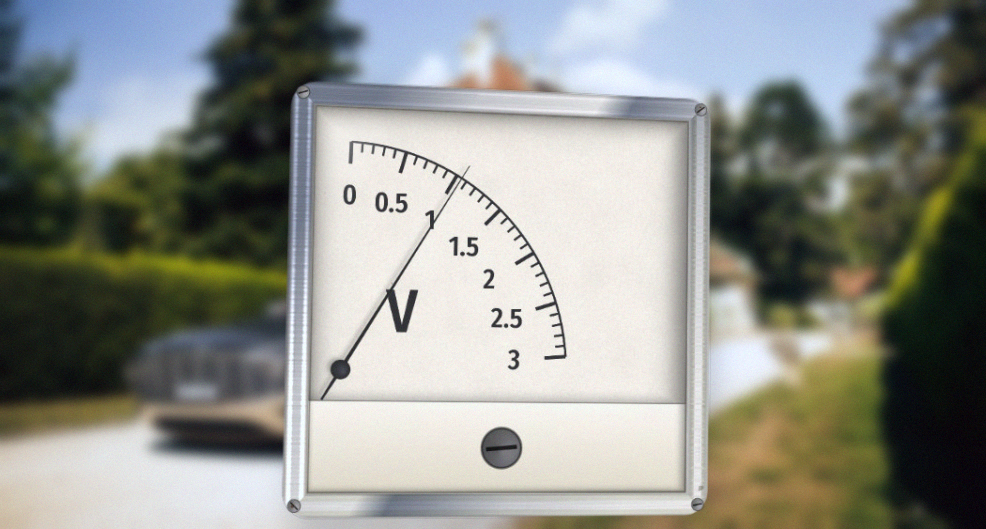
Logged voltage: 1.05; V
